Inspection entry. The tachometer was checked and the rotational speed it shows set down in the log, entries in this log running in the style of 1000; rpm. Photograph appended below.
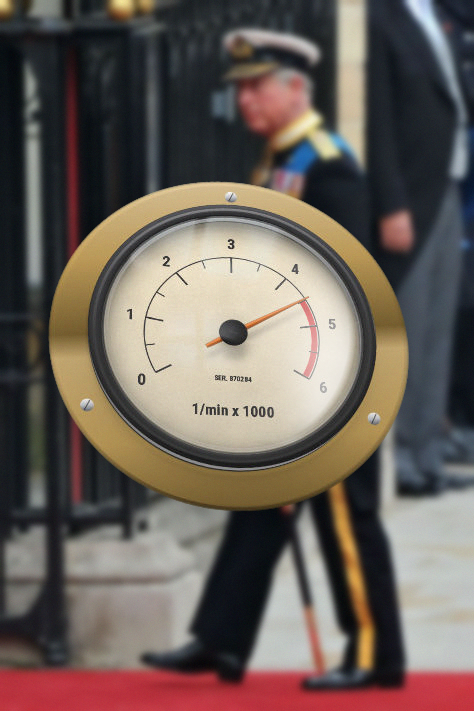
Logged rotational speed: 4500; rpm
